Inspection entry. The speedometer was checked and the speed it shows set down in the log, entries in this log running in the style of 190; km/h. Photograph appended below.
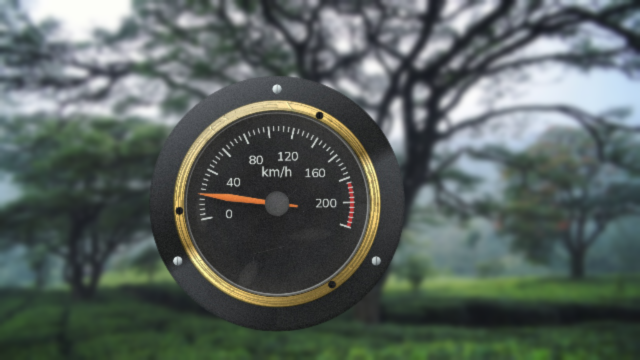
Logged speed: 20; km/h
